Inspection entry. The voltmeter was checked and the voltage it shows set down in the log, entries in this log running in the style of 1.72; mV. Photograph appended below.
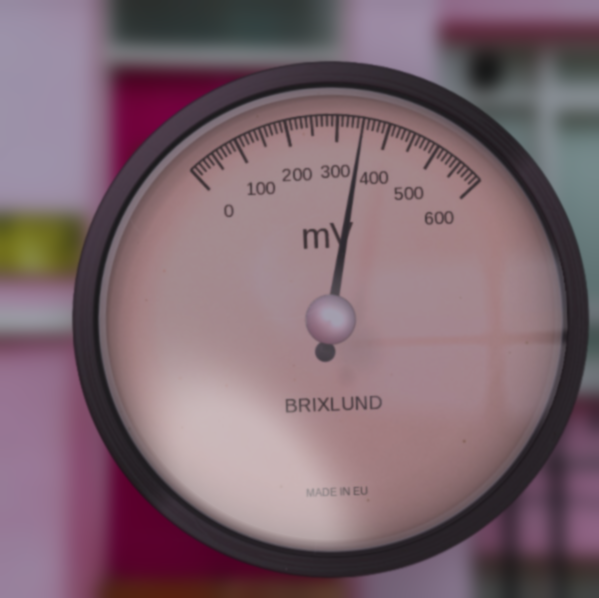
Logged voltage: 350; mV
